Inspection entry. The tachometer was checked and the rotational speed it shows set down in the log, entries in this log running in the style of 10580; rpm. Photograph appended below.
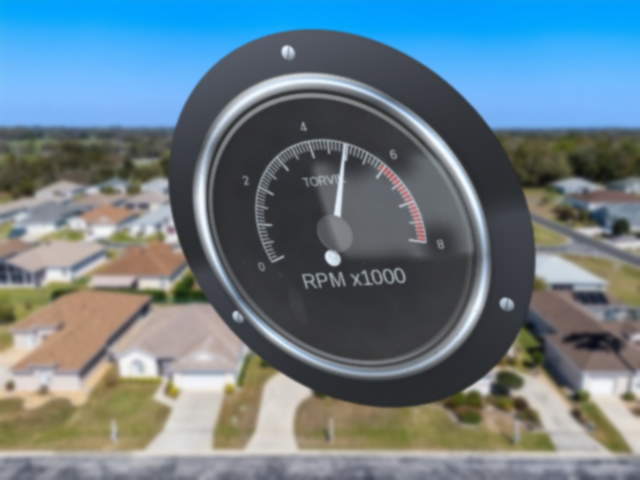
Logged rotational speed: 5000; rpm
